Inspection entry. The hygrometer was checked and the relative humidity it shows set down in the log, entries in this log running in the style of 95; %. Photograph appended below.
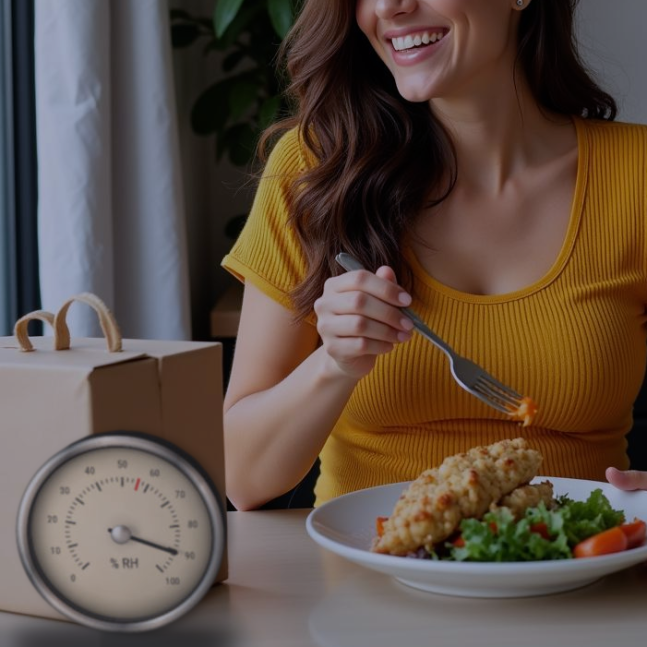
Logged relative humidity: 90; %
